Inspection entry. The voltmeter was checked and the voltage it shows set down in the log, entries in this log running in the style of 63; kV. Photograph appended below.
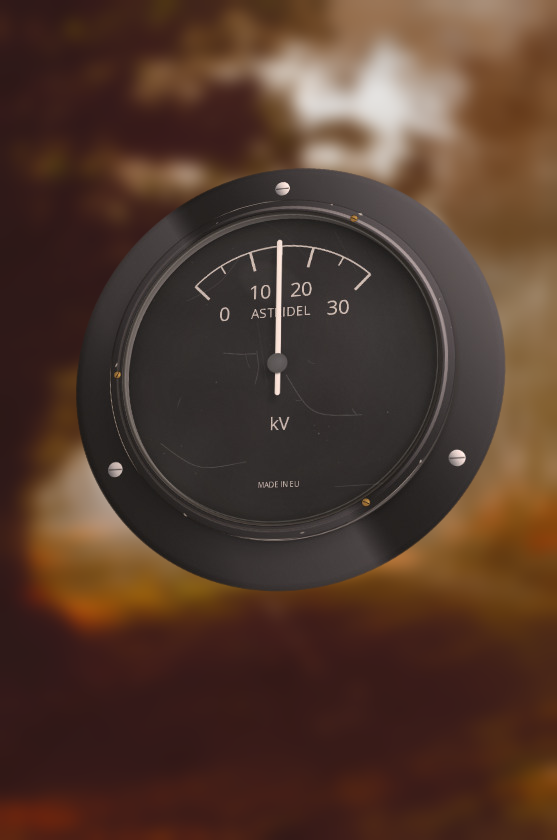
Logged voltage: 15; kV
